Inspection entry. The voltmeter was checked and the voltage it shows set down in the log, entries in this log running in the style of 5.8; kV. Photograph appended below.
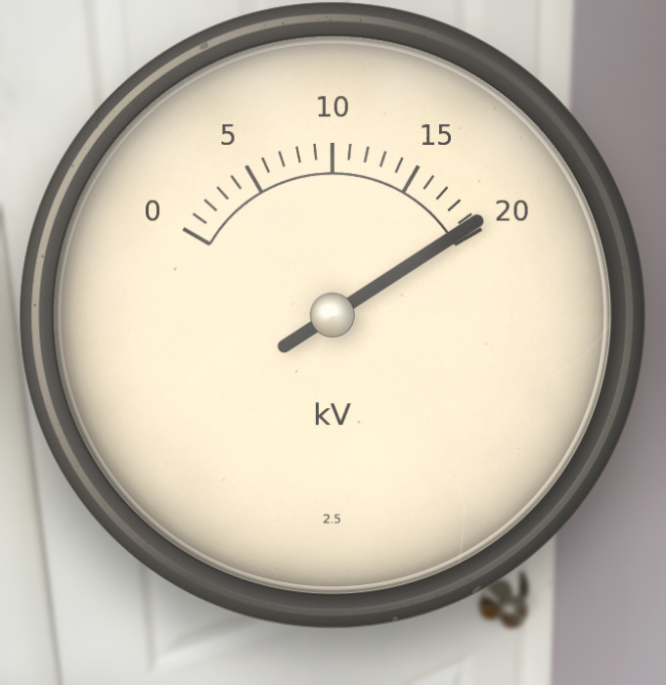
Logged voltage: 19.5; kV
